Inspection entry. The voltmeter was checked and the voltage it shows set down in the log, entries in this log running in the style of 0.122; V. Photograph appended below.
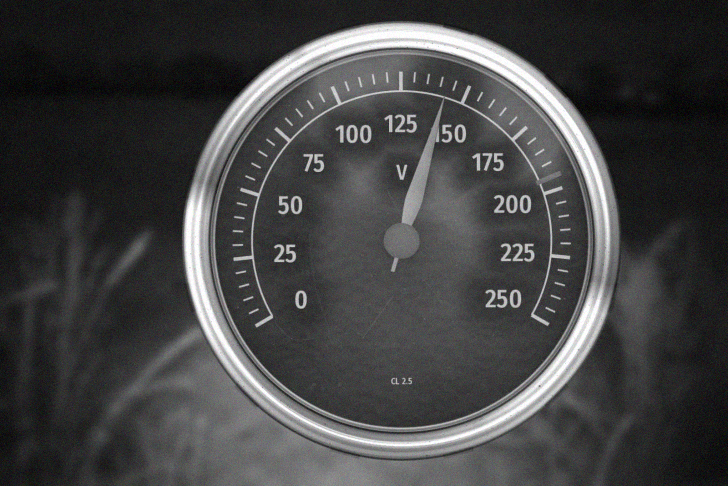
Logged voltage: 142.5; V
